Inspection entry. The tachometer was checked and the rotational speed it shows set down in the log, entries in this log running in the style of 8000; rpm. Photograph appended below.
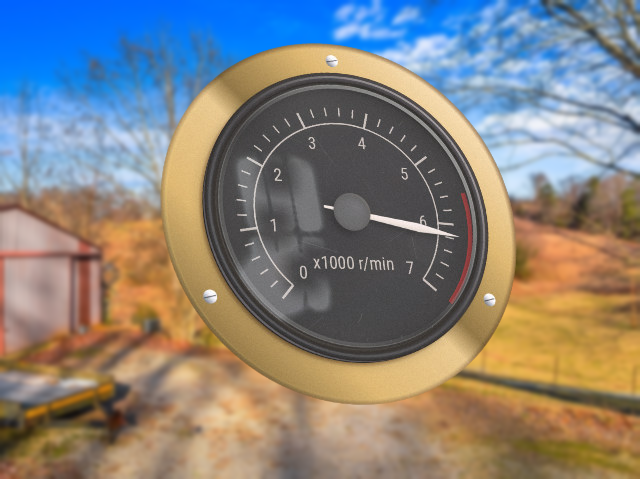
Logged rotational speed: 6200; rpm
